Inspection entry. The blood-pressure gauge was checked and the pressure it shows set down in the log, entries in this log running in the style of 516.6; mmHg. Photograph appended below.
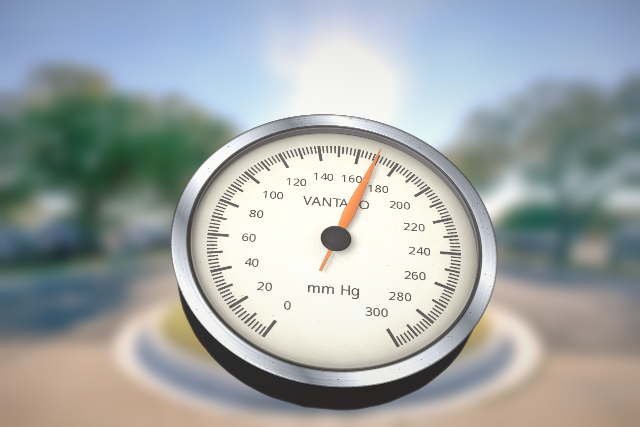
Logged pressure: 170; mmHg
